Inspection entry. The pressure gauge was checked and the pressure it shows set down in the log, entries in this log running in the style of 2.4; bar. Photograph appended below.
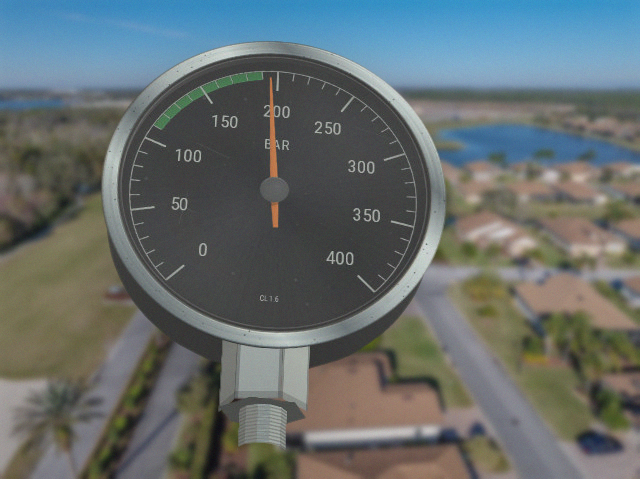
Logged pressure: 195; bar
